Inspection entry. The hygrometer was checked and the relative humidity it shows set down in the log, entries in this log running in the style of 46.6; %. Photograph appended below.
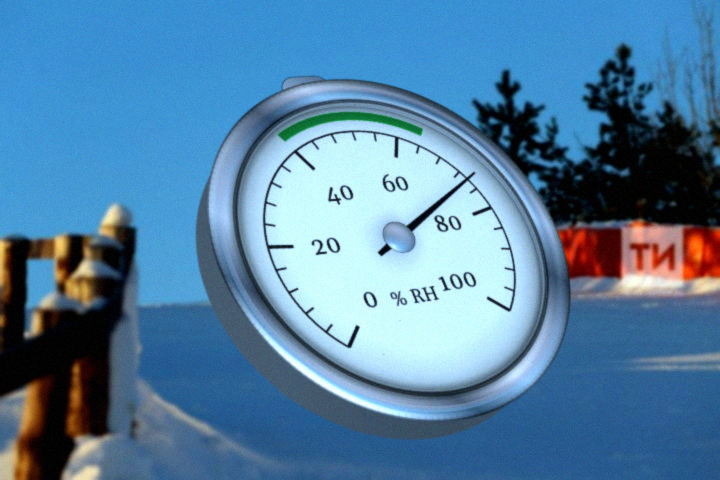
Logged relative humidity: 74; %
